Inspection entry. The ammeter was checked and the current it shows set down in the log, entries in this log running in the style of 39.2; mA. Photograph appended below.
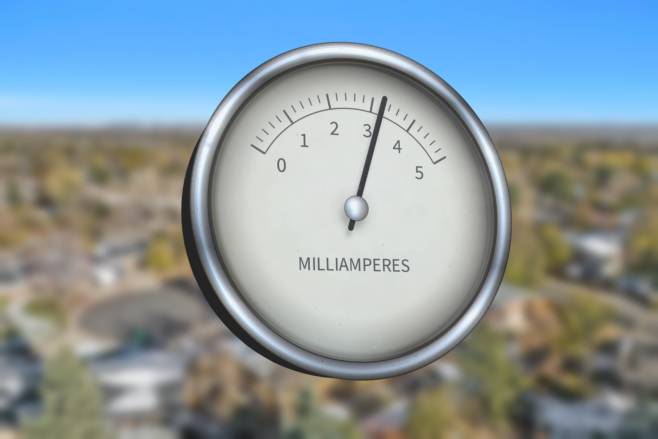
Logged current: 3.2; mA
